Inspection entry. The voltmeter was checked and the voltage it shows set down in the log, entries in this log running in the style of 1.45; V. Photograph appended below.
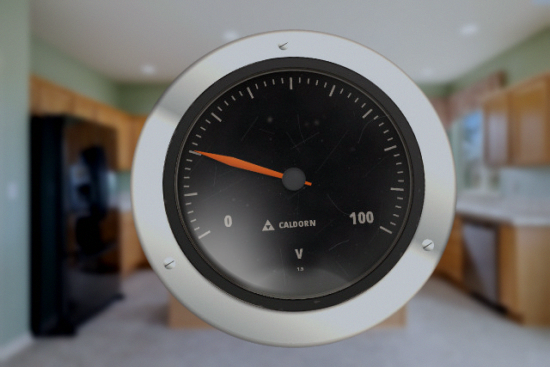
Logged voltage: 20; V
